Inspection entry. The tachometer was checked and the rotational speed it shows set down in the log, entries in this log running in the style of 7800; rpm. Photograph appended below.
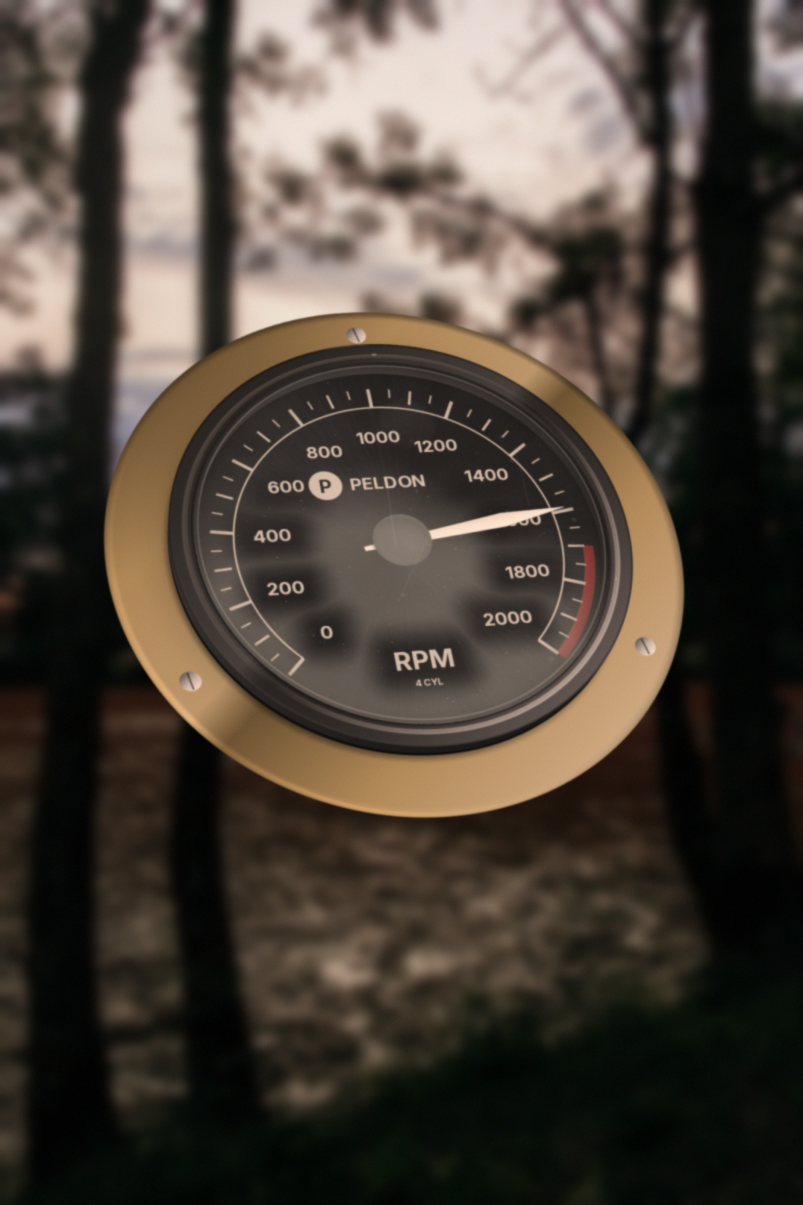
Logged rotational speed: 1600; rpm
